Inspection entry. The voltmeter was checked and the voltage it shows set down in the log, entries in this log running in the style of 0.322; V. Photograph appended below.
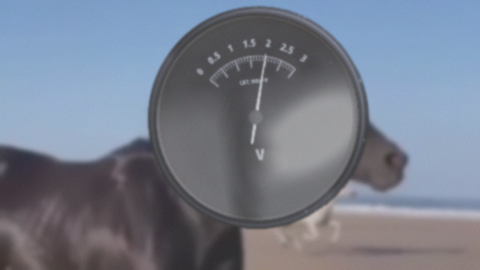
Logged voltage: 2; V
